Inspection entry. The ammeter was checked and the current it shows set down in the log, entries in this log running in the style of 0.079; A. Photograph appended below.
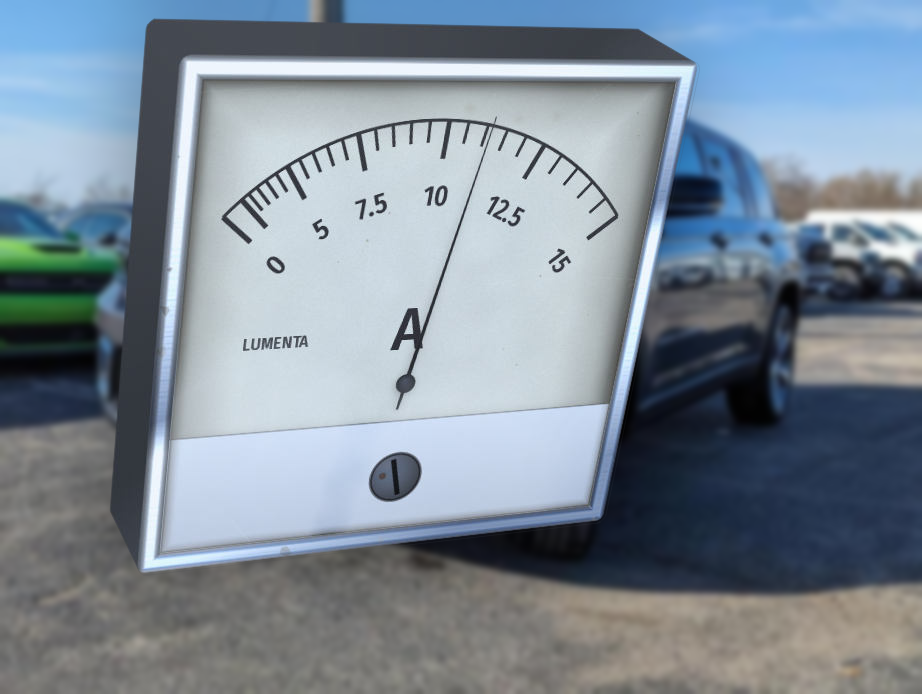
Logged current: 11; A
